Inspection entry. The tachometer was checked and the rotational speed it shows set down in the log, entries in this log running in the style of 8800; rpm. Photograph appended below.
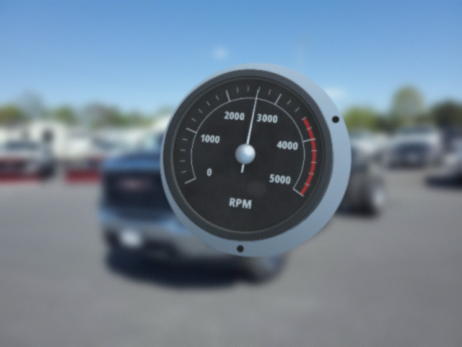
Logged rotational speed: 2600; rpm
